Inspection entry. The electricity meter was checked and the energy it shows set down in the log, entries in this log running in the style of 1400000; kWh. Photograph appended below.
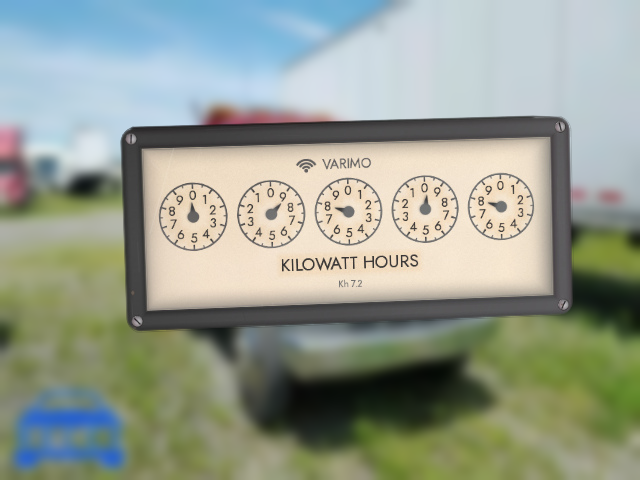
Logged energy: 98798; kWh
